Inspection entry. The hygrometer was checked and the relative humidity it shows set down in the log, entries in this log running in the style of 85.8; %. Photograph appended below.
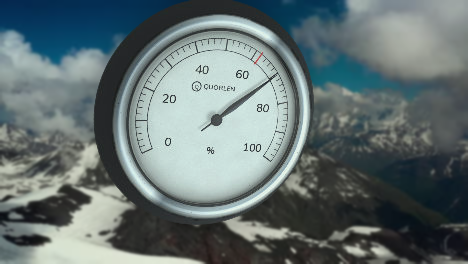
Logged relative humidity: 70; %
